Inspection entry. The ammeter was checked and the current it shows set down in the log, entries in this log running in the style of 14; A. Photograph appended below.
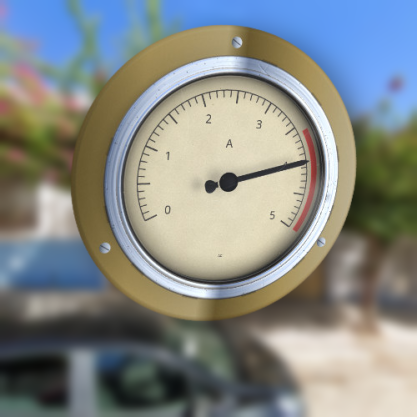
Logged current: 4; A
